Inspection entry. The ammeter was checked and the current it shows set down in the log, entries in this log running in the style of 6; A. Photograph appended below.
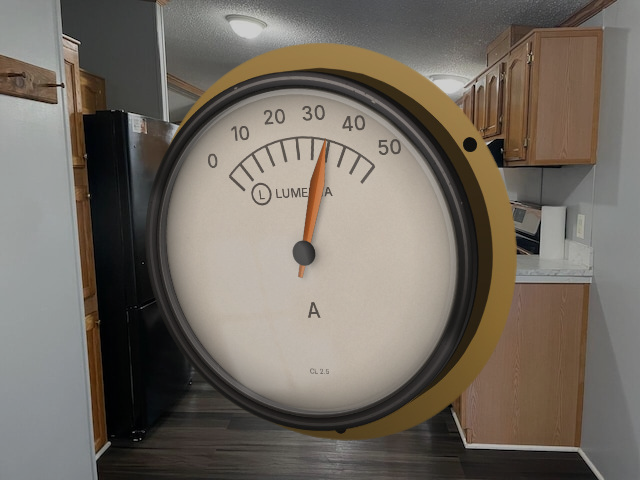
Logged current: 35; A
